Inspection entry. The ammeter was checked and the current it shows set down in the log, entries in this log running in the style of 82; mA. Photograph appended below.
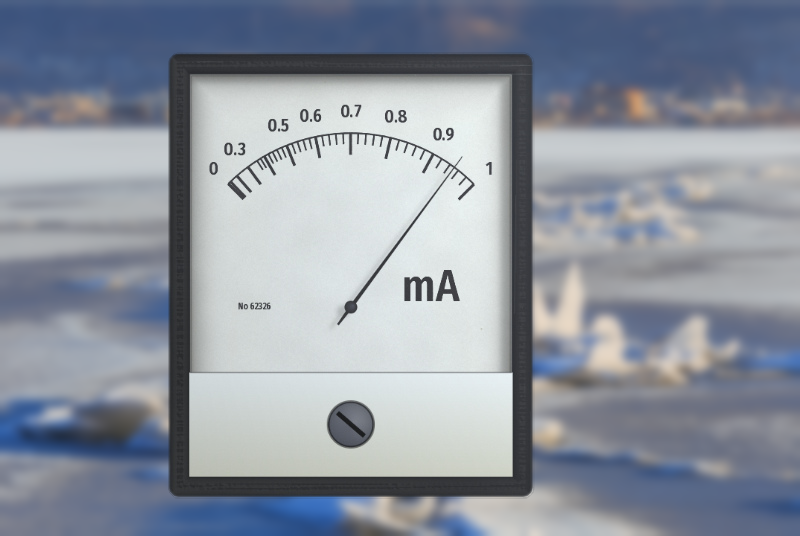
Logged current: 0.95; mA
